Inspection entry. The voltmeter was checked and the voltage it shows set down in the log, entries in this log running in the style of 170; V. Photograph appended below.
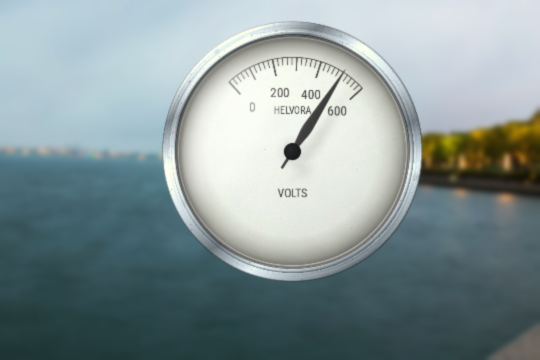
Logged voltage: 500; V
